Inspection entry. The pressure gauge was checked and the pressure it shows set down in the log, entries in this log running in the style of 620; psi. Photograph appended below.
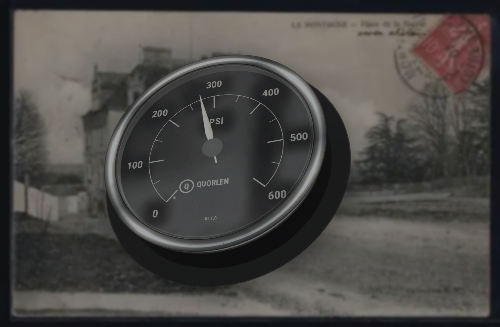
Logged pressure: 275; psi
